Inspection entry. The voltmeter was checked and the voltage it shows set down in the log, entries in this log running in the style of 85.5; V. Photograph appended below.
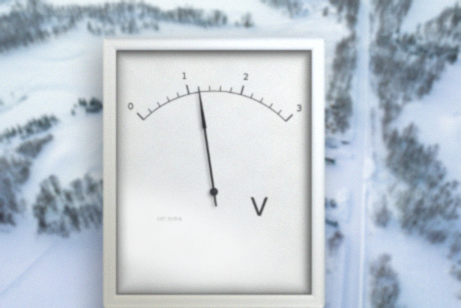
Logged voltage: 1.2; V
